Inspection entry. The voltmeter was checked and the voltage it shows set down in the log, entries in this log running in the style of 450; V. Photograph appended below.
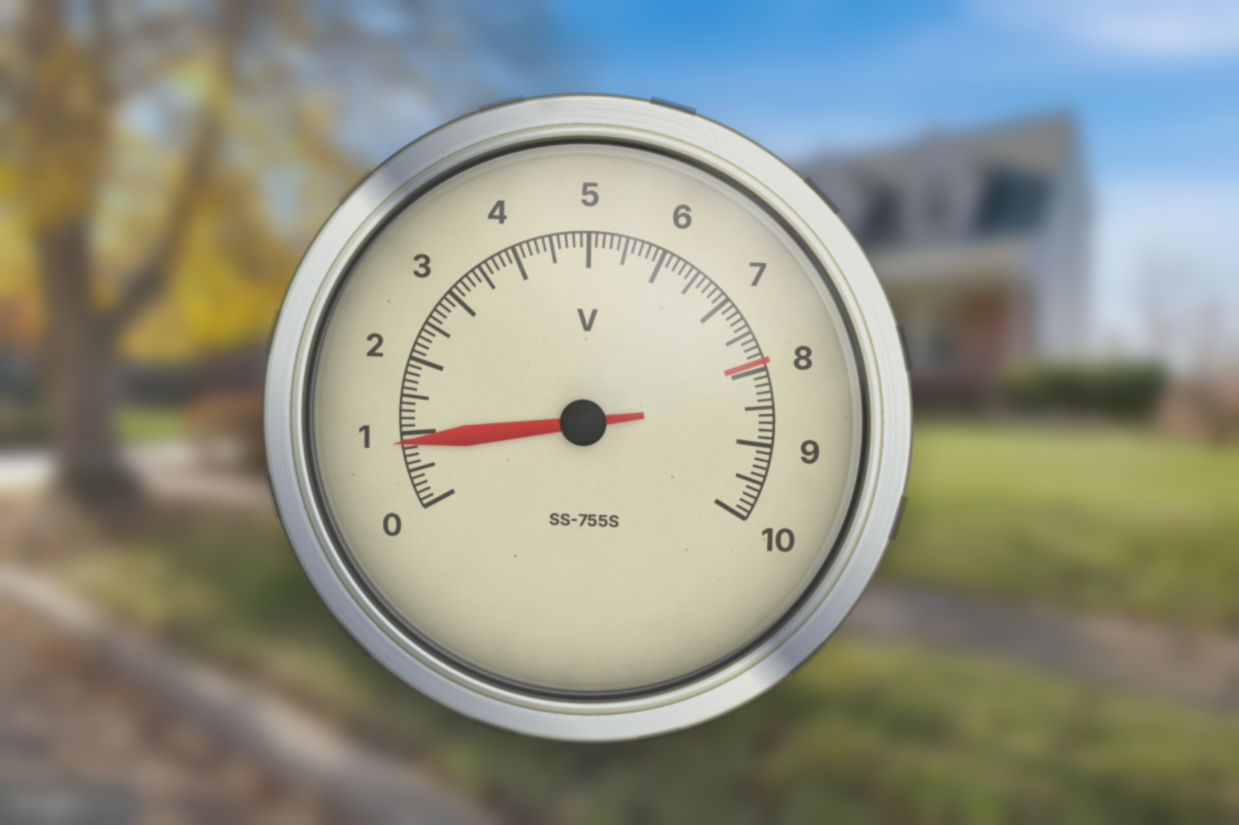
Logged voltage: 0.9; V
